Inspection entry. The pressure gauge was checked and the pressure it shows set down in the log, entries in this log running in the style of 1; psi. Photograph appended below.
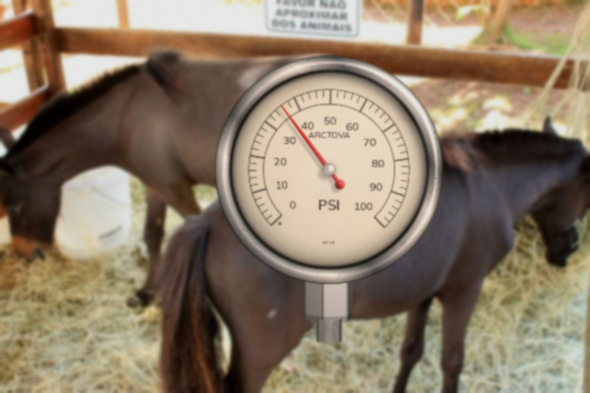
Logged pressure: 36; psi
